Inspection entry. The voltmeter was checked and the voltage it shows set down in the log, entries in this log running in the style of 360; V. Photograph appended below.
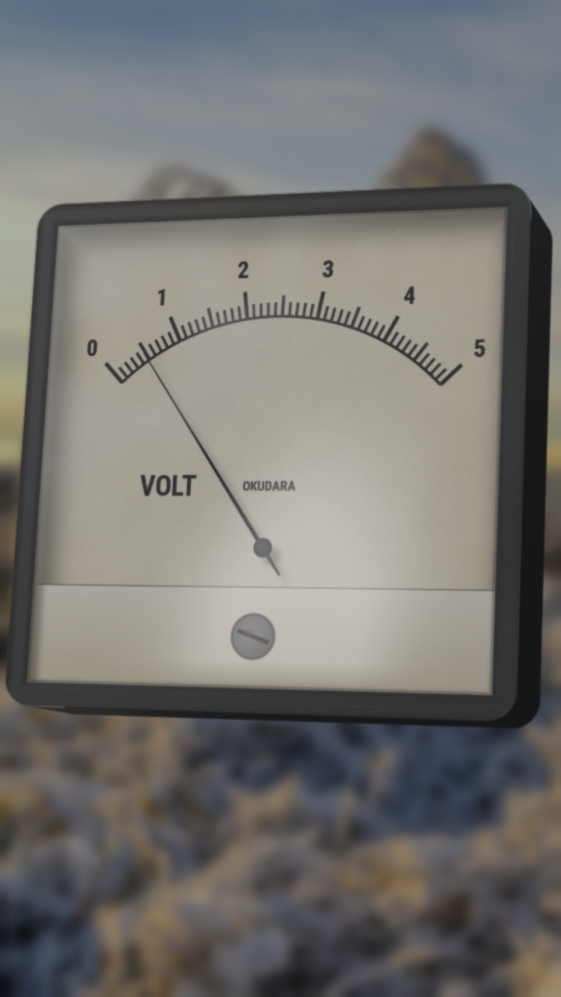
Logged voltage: 0.5; V
